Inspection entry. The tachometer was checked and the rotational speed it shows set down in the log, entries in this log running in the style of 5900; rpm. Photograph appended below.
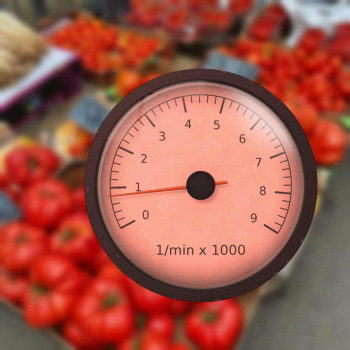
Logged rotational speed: 800; rpm
